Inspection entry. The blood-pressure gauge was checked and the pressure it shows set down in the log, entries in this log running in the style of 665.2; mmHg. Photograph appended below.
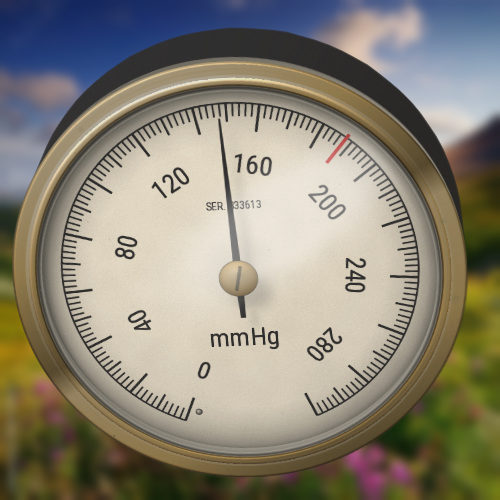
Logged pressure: 148; mmHg
